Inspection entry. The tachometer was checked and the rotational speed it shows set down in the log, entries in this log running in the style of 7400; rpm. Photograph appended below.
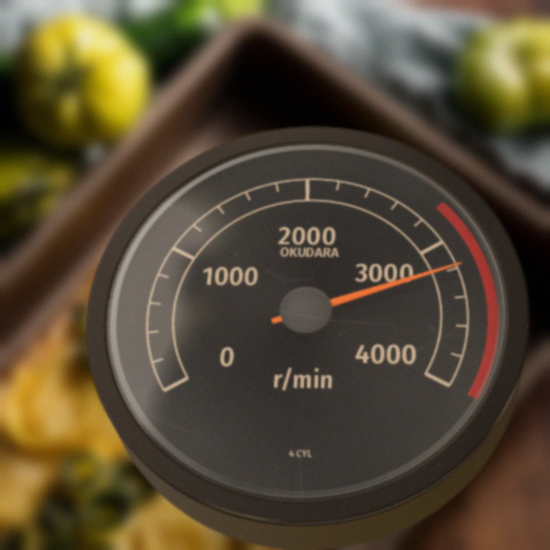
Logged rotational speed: 3200; rpm
